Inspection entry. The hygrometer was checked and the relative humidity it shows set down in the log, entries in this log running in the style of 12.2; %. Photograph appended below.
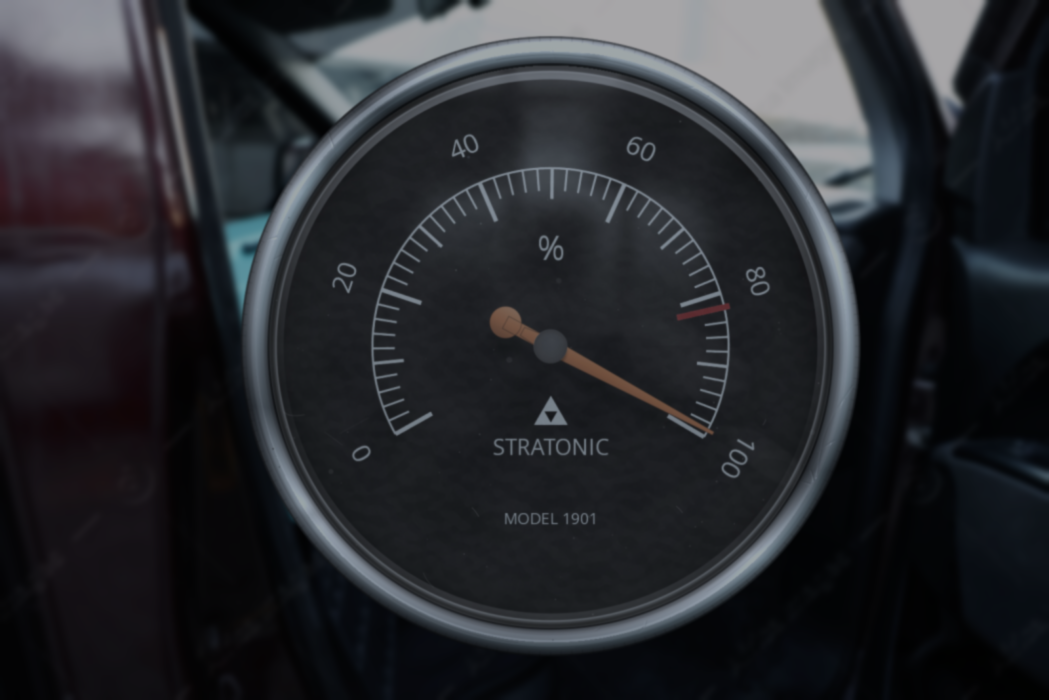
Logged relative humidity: 99; %
